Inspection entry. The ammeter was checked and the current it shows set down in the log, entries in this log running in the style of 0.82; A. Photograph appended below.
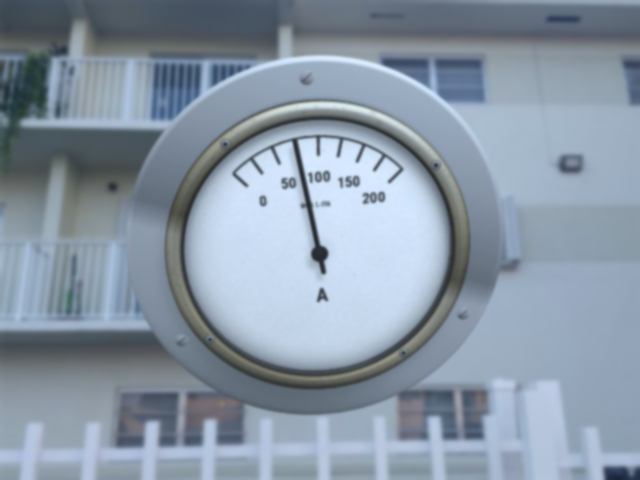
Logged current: 75; A
